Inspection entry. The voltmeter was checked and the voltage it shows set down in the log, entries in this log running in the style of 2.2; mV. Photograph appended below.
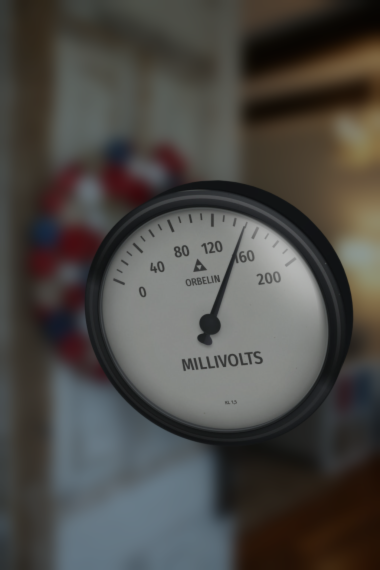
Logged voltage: 150; mV
